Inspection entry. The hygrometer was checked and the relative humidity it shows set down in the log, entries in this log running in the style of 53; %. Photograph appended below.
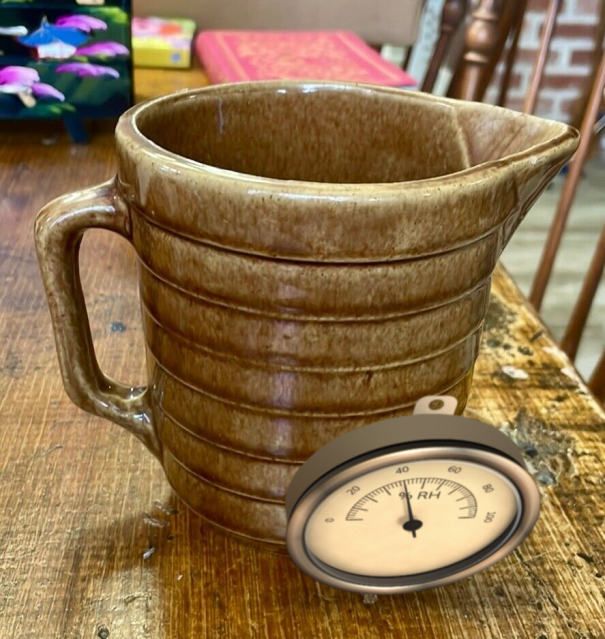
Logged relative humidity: 40; %
